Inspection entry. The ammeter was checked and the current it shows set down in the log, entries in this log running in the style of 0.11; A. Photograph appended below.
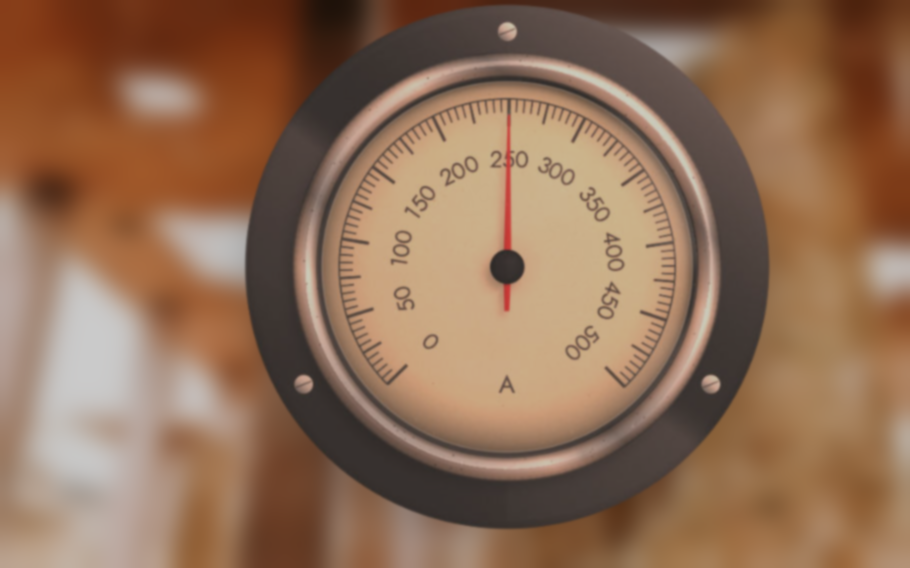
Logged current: 250; A
